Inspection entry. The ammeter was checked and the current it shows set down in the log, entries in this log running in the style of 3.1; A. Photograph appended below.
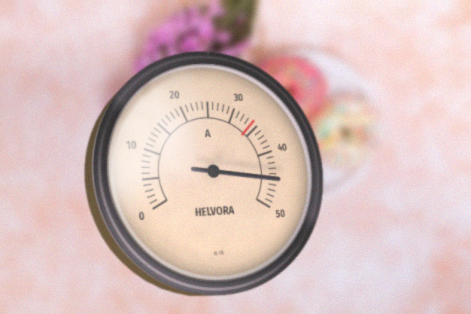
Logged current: 45; A
